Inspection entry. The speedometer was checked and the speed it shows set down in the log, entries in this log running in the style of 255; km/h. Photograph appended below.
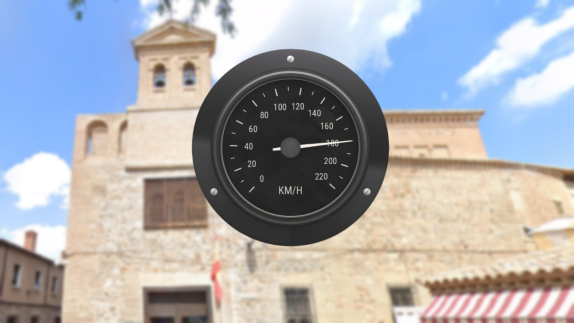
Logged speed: 180; km/h
